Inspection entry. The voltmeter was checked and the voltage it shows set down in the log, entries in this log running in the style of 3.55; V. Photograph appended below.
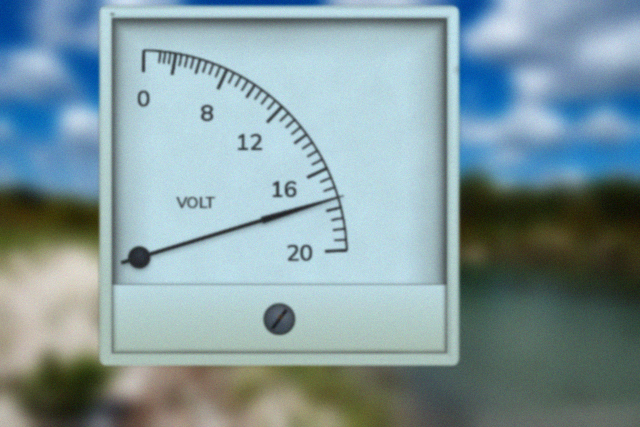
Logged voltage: 17.5; V
